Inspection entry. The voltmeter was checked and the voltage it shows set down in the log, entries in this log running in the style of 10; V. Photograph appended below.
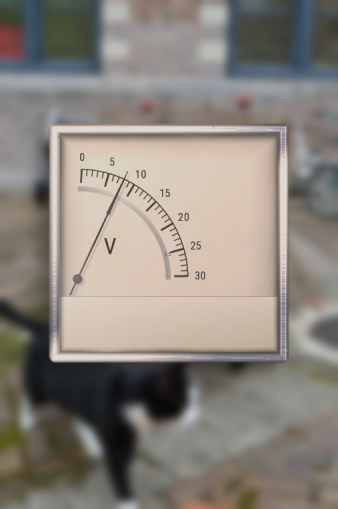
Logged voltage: 8; V
